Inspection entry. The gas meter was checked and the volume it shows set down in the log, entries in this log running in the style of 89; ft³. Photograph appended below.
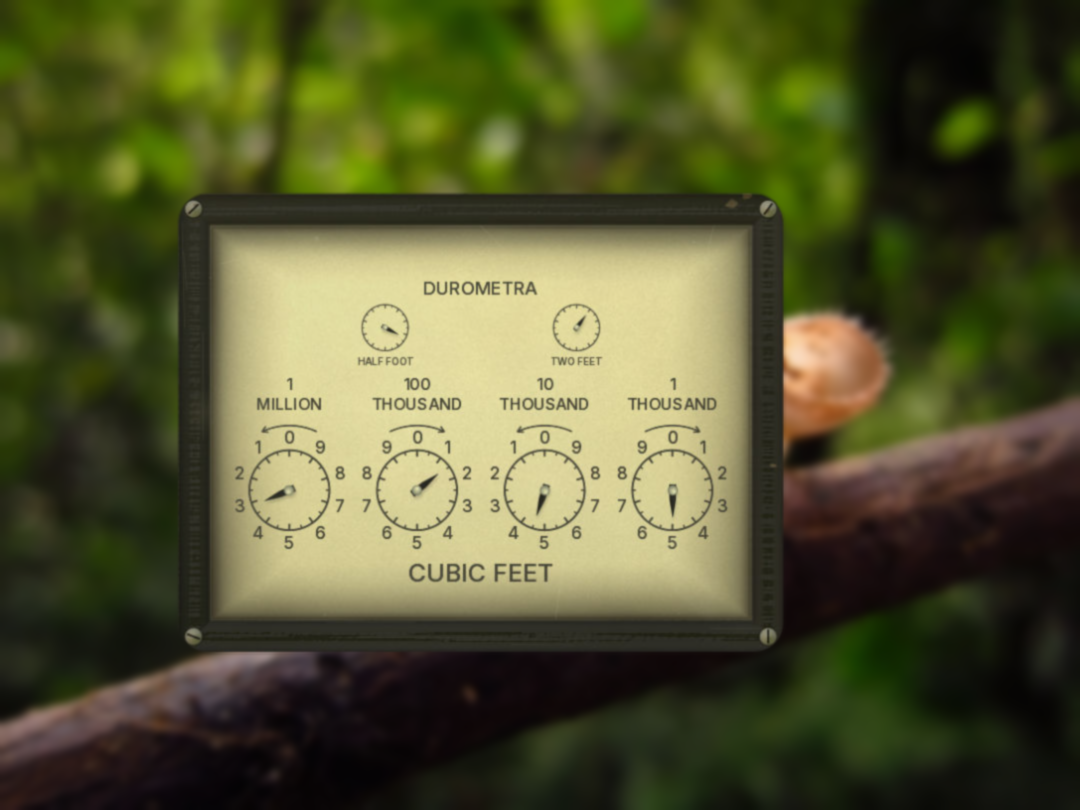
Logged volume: 314500; ft³
